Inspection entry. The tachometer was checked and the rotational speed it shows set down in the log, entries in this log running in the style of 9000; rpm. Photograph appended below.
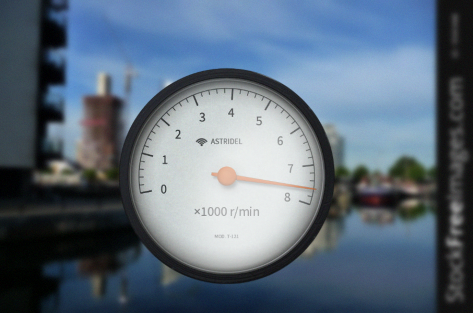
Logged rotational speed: 7600; rpm
